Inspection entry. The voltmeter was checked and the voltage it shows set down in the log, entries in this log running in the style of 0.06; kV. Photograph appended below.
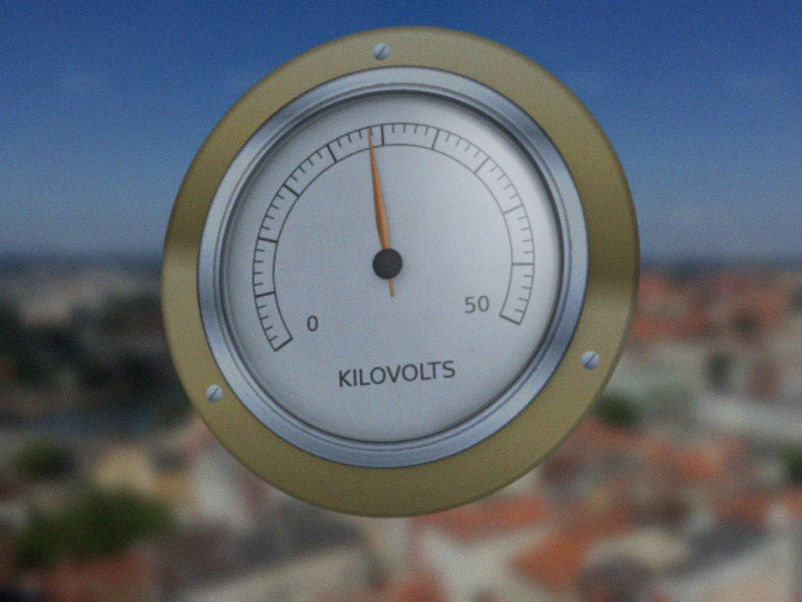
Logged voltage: 24; kV
